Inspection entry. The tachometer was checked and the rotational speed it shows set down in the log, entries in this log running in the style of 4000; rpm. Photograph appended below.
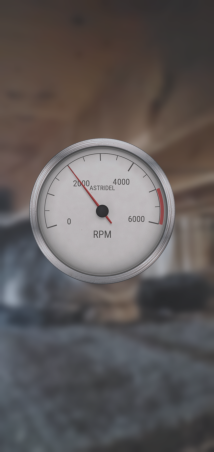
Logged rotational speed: 2000; rpm
